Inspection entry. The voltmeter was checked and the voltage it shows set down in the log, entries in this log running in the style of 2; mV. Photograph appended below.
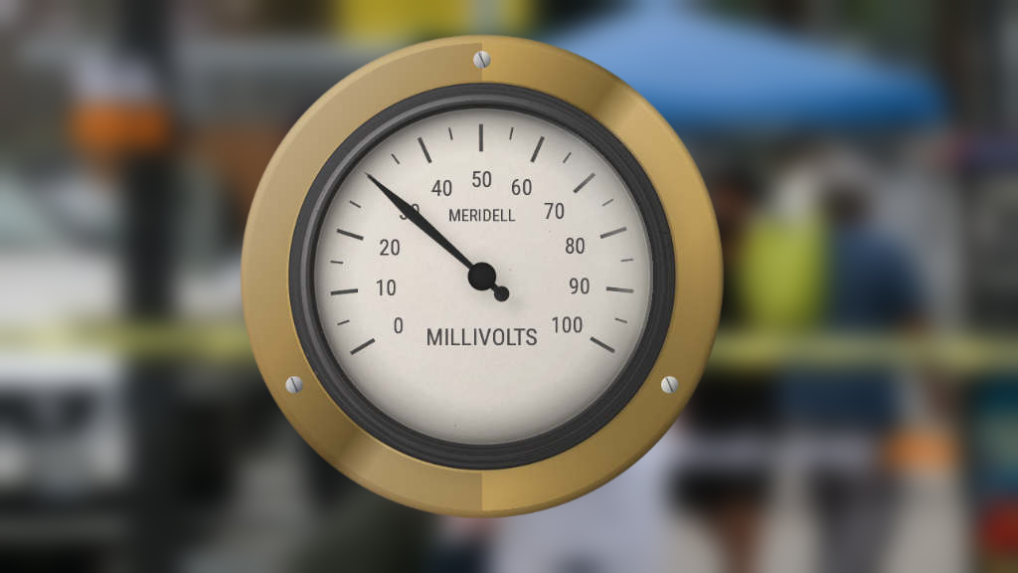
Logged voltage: 30; mV
